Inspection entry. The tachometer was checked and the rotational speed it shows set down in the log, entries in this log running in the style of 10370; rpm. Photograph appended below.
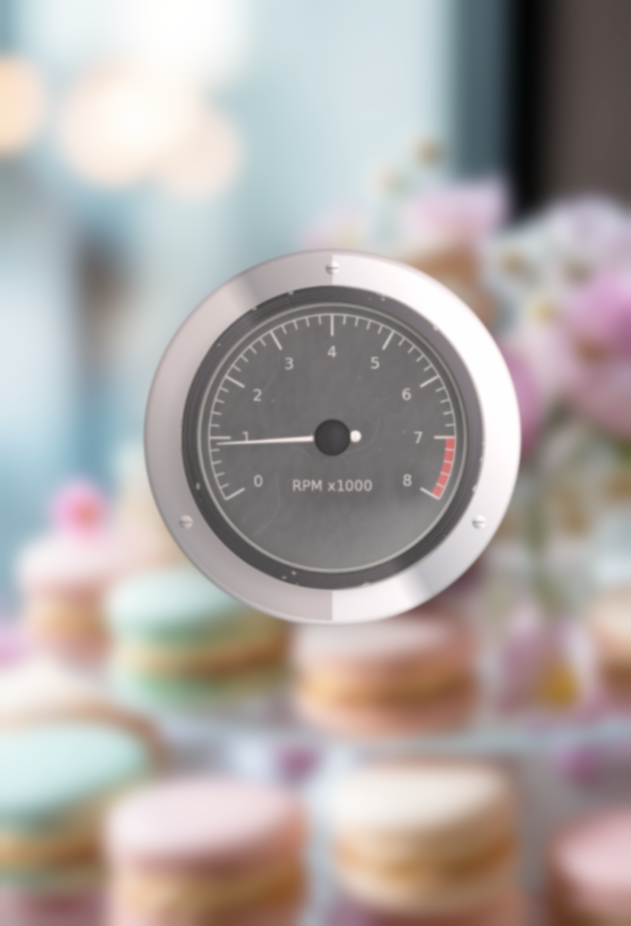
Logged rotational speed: 900; rpm
